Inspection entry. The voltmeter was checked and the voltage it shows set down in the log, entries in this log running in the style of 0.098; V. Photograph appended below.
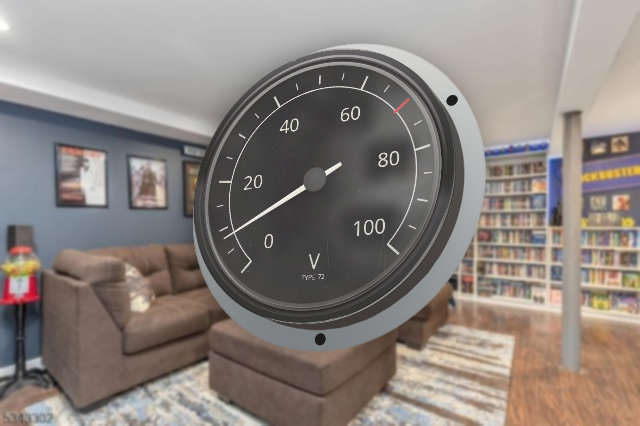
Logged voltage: 7.5; V
